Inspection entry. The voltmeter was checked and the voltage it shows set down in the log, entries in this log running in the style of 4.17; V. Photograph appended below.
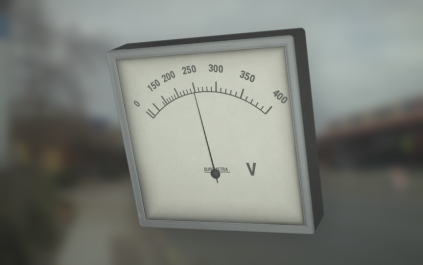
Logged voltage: 250; V
